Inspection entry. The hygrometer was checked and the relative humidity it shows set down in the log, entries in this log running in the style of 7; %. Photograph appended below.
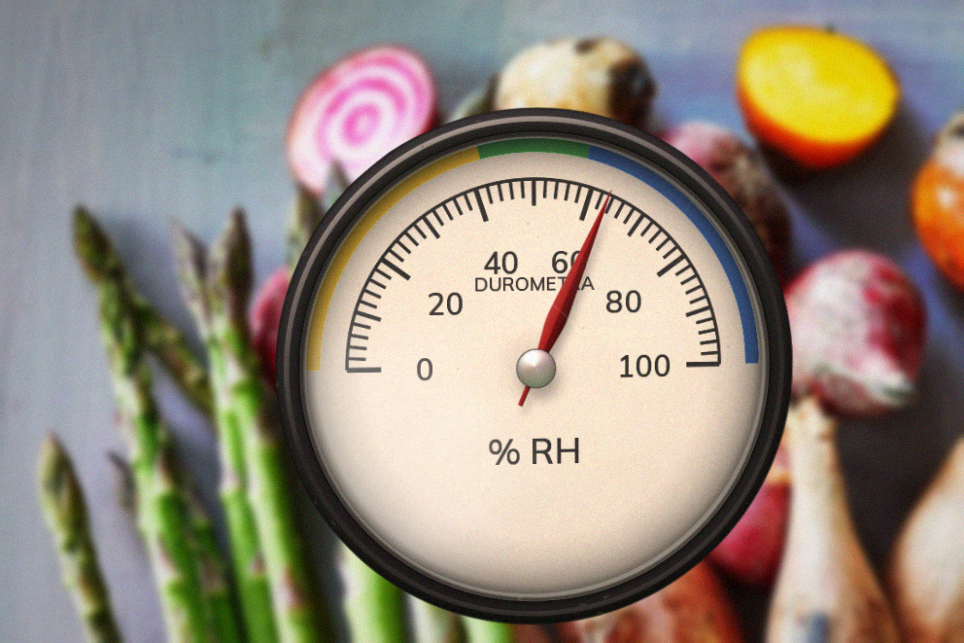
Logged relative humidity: 63; %
